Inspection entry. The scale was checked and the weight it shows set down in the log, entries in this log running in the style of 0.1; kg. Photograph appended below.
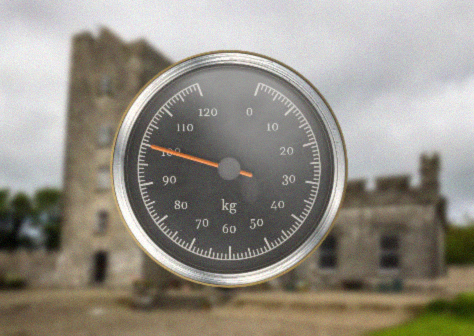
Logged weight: 100; kg
